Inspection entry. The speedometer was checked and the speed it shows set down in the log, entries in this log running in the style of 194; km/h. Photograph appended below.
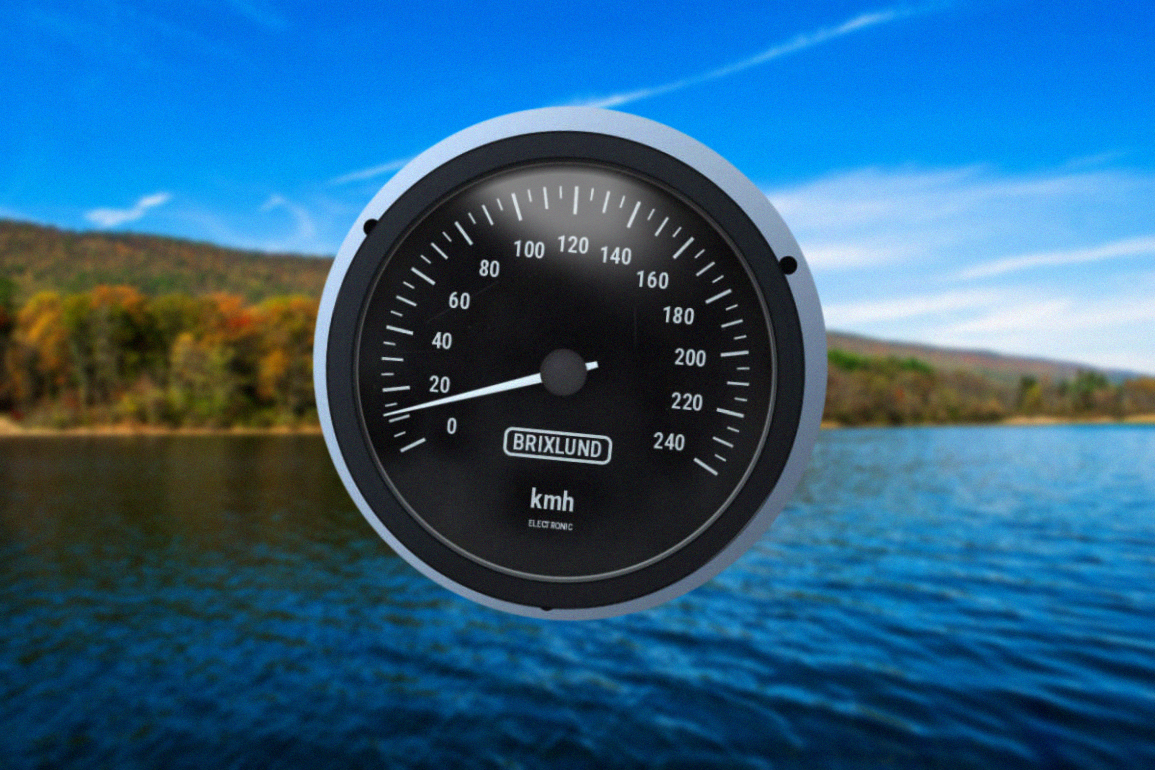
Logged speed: 12.5; km/h
